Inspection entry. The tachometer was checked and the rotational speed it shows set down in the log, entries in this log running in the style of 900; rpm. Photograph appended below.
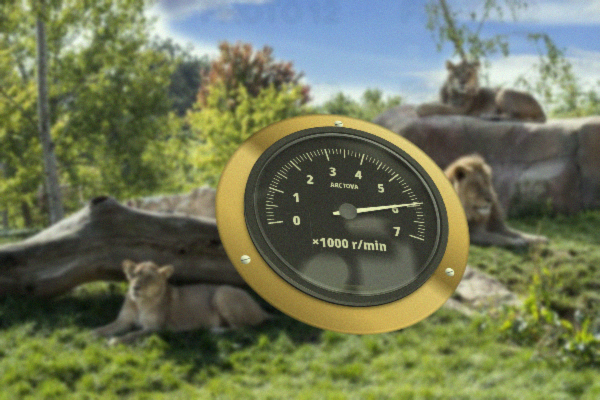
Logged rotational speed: 6000; rpm
